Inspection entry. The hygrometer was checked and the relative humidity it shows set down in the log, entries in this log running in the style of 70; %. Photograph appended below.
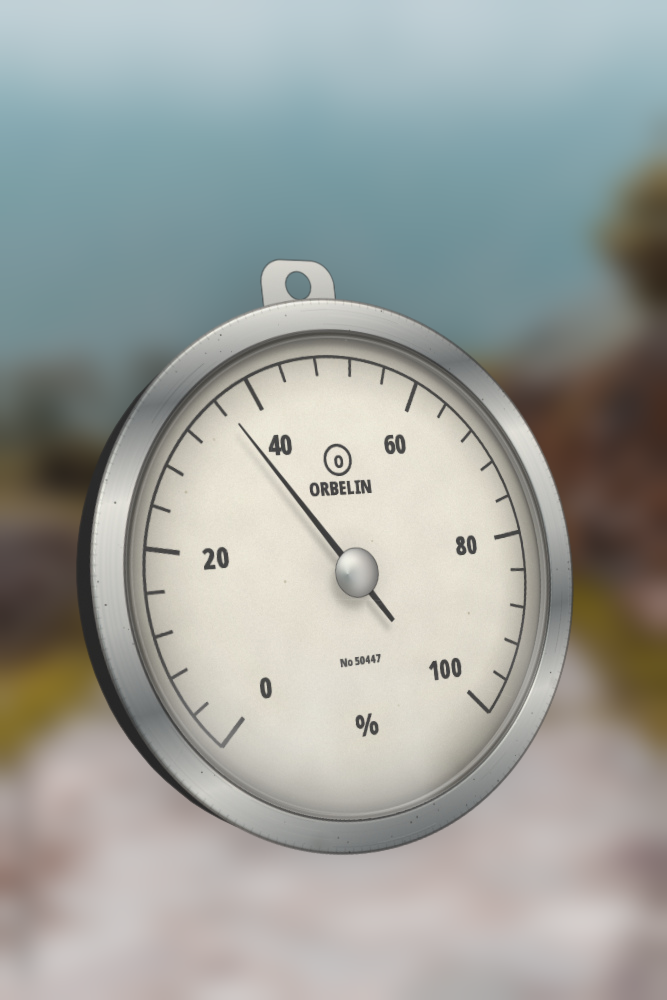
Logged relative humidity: 36; %
